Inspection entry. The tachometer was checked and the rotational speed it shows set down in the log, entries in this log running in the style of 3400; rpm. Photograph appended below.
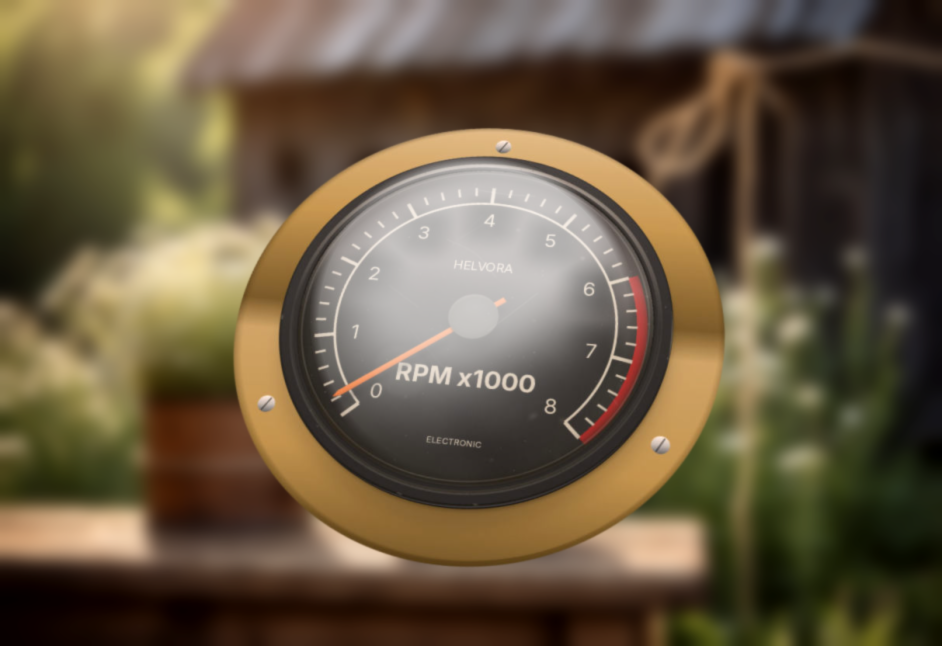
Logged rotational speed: 200; rpm
